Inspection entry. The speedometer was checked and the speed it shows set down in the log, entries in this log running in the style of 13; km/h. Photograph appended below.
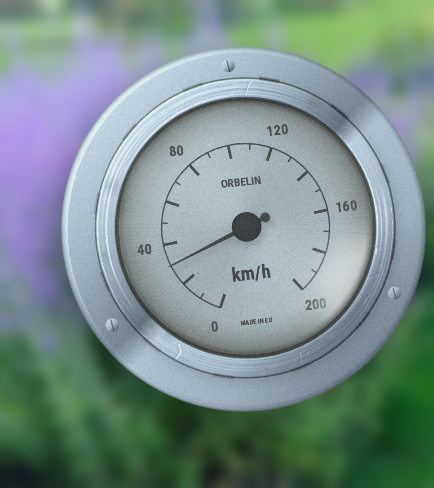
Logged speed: 30; km/h
